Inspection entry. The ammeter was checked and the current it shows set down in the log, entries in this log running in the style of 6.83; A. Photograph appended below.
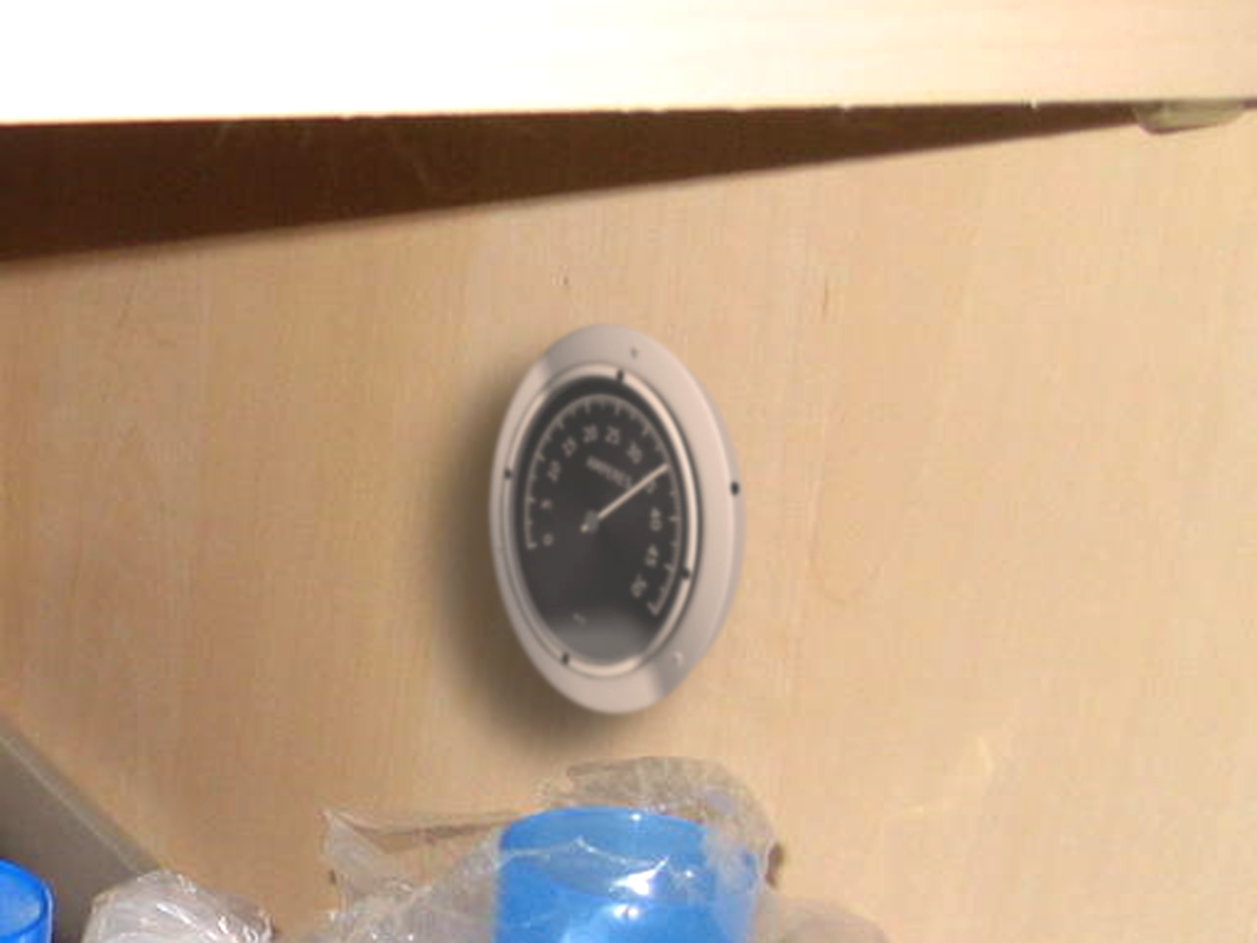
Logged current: 35; A
